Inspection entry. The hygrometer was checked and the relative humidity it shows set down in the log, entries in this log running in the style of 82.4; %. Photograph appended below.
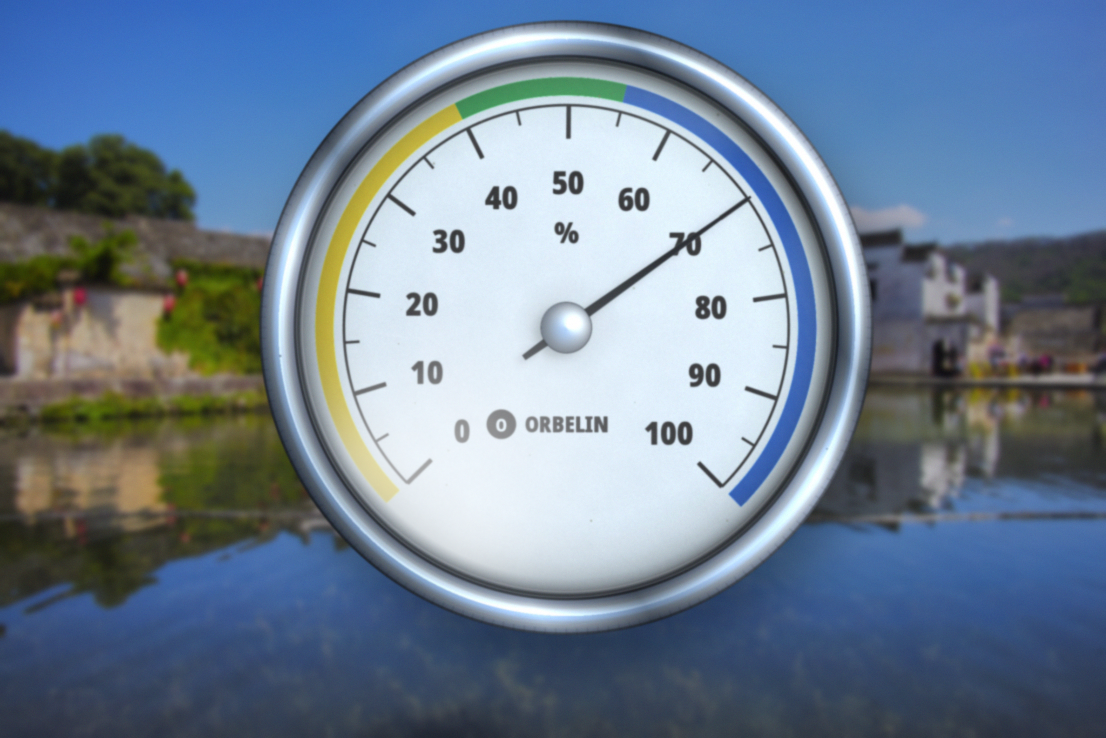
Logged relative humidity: 70; %
